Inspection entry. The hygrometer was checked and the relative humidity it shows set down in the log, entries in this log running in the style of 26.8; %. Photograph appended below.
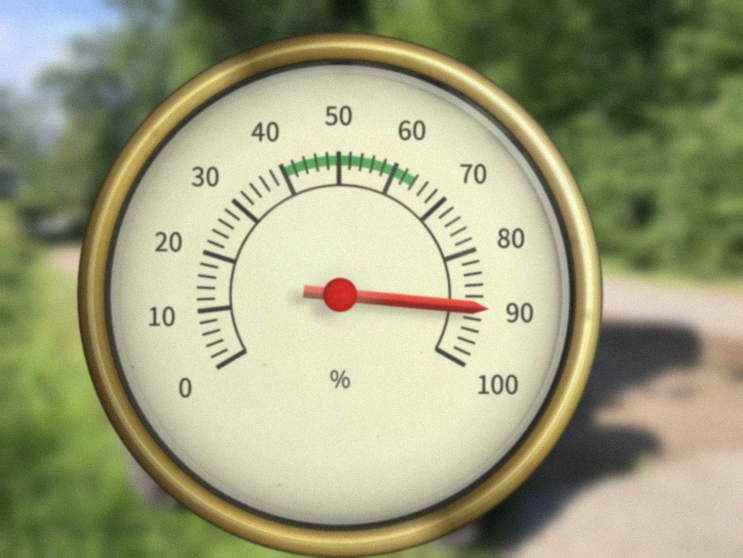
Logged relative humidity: 90; %
